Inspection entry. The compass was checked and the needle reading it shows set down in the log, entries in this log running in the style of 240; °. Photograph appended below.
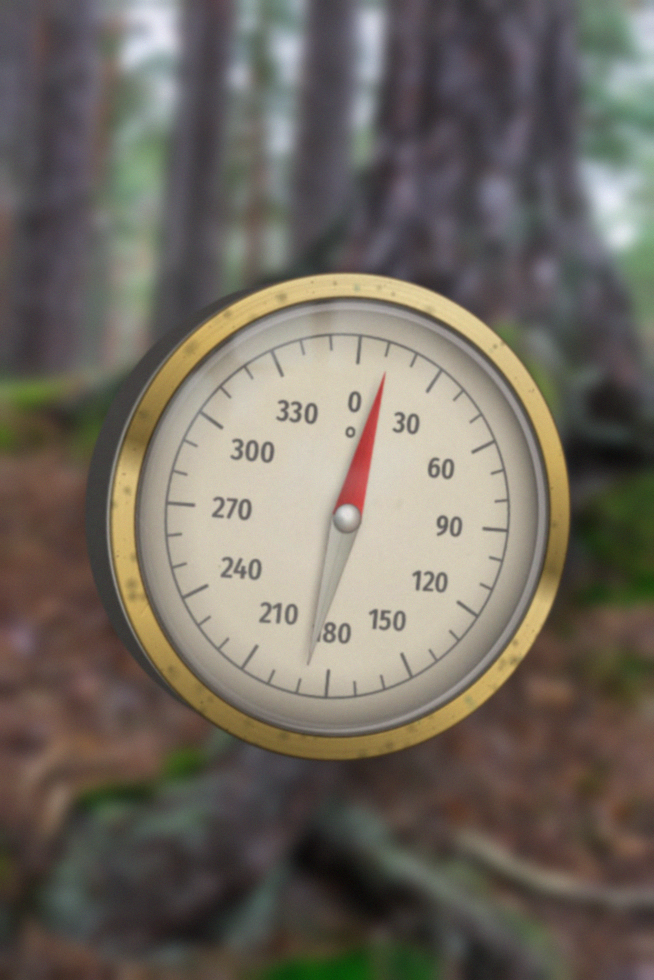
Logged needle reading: 10; °
